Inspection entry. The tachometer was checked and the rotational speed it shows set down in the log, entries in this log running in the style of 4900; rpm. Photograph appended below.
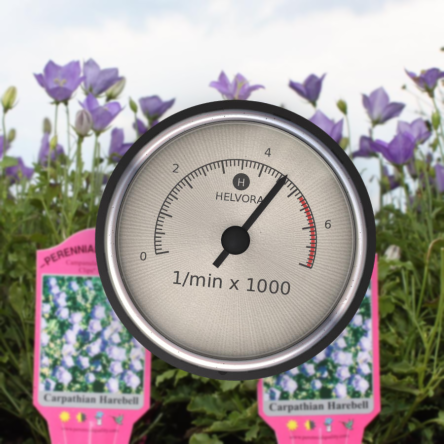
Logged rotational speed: 4600; rpm
